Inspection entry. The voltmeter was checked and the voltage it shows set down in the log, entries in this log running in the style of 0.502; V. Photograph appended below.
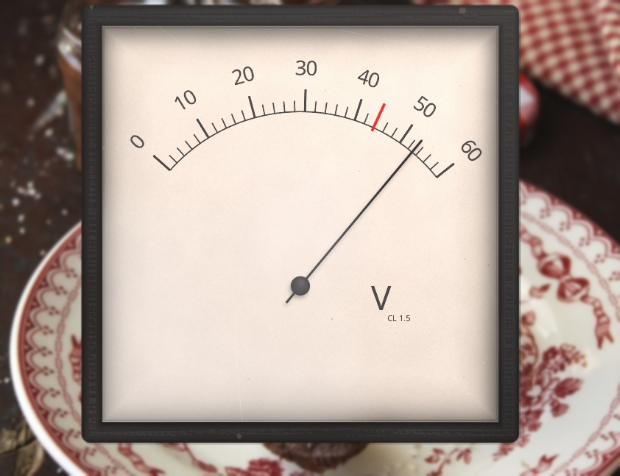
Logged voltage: 53; V
